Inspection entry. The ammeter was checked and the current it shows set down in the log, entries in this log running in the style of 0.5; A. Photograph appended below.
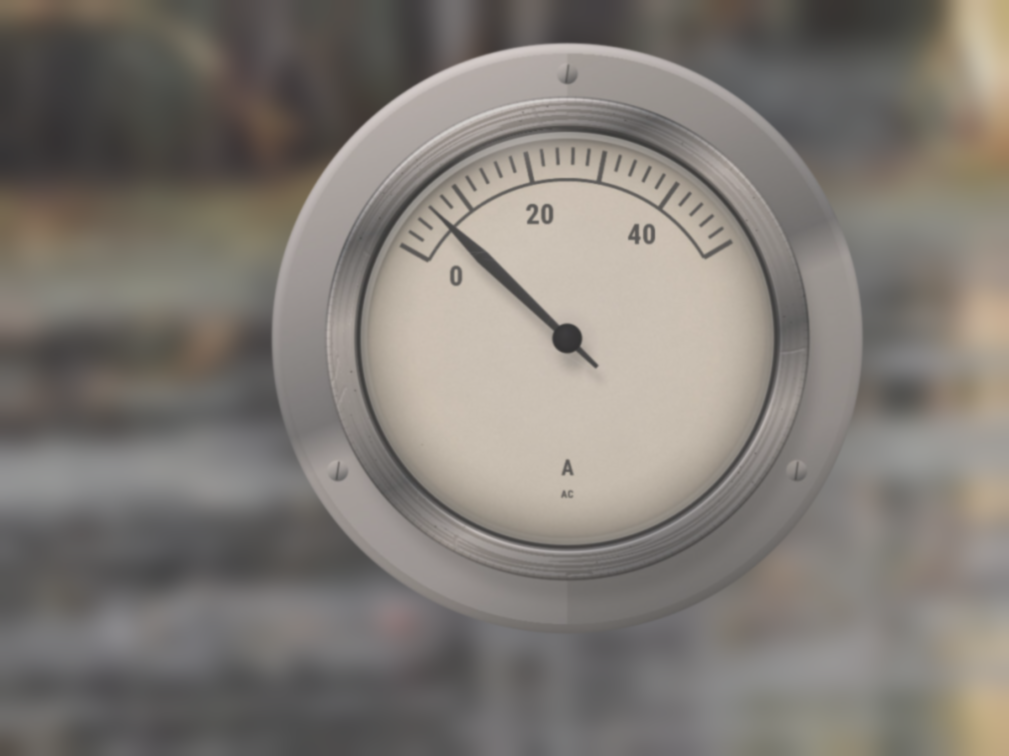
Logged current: 6; A
